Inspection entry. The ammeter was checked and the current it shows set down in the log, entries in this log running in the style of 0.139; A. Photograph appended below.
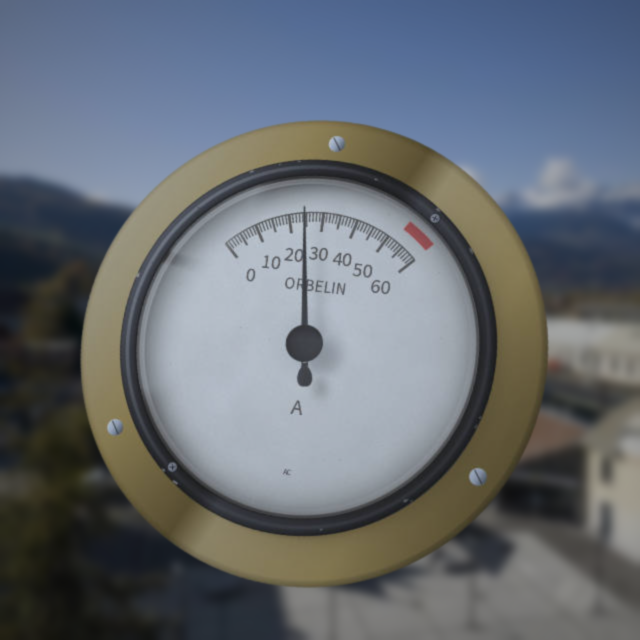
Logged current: 25; A
